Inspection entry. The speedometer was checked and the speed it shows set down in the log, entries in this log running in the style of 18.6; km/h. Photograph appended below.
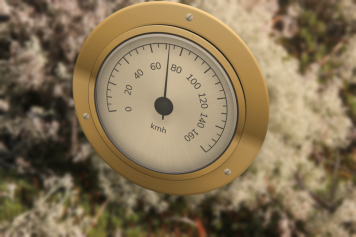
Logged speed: 72.5; km/h
